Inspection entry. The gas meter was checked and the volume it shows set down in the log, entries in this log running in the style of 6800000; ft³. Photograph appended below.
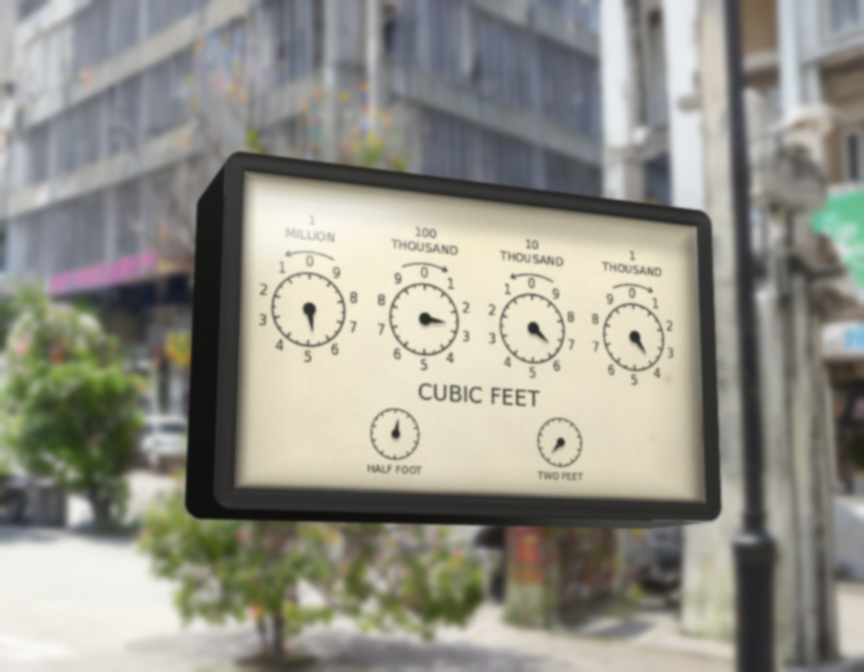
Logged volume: 526400; ft³
